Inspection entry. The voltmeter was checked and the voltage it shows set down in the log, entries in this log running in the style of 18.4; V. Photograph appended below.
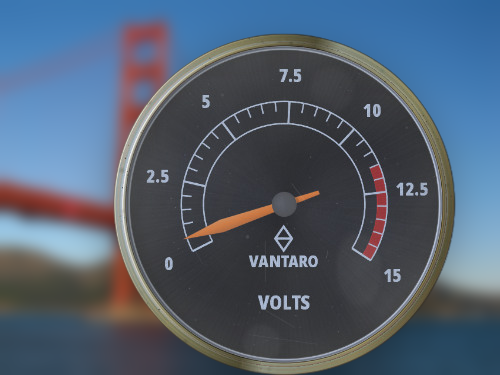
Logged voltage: 0.5; V
